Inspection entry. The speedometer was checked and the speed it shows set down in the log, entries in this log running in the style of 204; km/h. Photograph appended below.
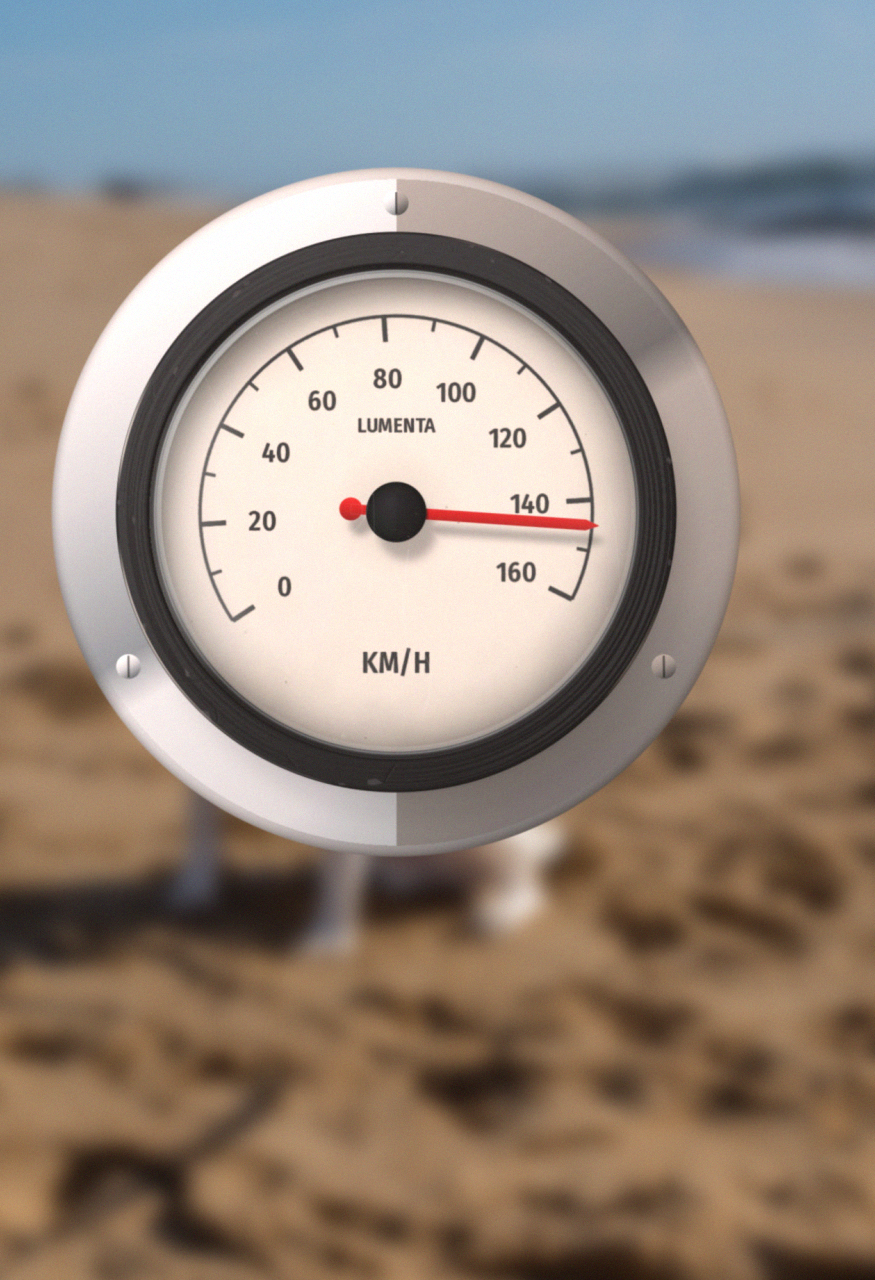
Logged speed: 145; km/h
